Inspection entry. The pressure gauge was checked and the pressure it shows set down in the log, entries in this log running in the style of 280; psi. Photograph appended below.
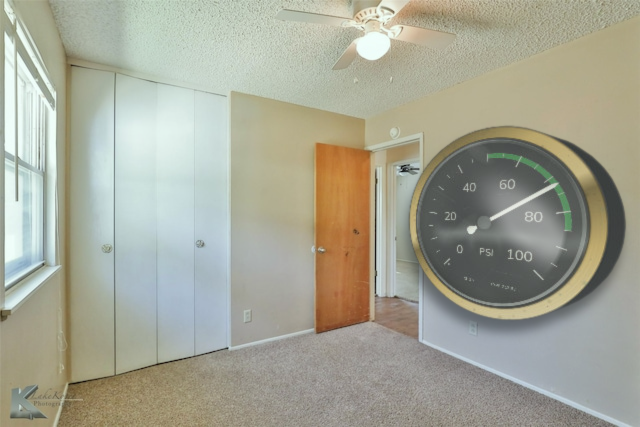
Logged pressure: 72.5; psi
